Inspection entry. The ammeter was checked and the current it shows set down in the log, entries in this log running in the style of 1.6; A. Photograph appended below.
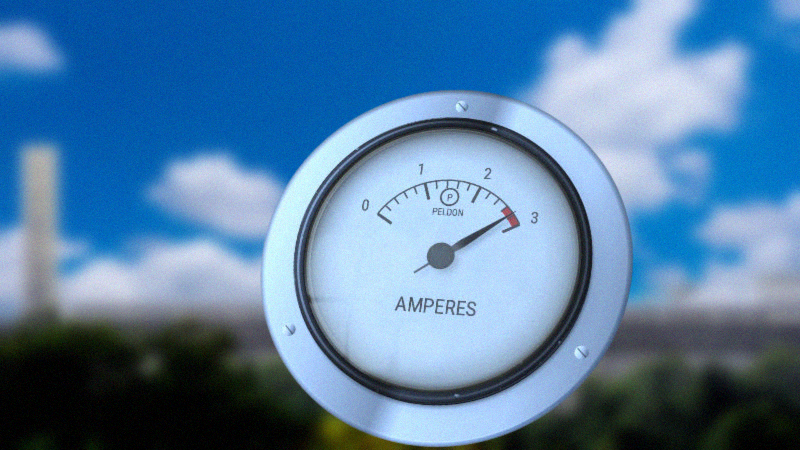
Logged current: 2.8; A
